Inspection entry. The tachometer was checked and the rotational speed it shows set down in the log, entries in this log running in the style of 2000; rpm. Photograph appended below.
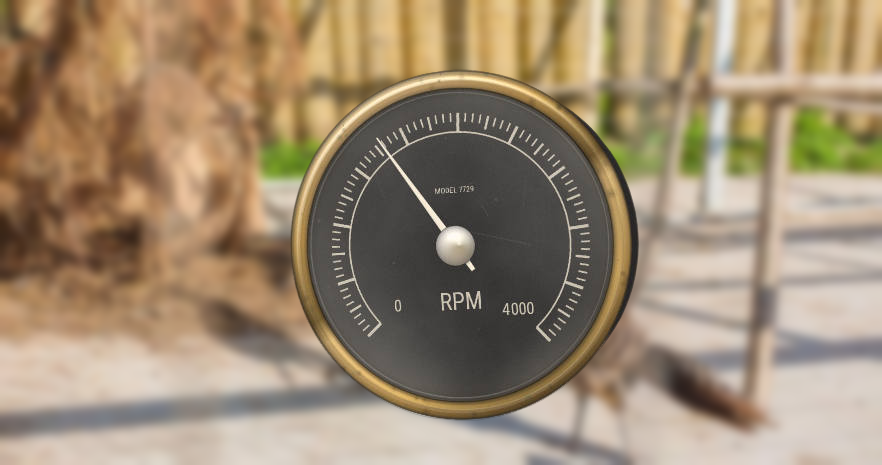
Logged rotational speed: 1450; rpm
